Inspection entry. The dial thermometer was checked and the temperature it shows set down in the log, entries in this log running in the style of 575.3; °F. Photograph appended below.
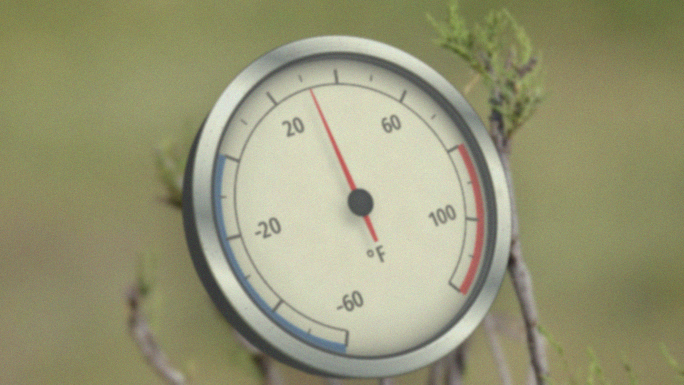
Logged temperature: 30; °F
